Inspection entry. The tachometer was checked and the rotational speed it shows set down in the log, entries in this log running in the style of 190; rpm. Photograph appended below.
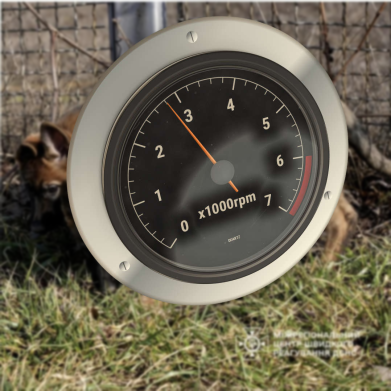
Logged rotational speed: 2800; rpm
